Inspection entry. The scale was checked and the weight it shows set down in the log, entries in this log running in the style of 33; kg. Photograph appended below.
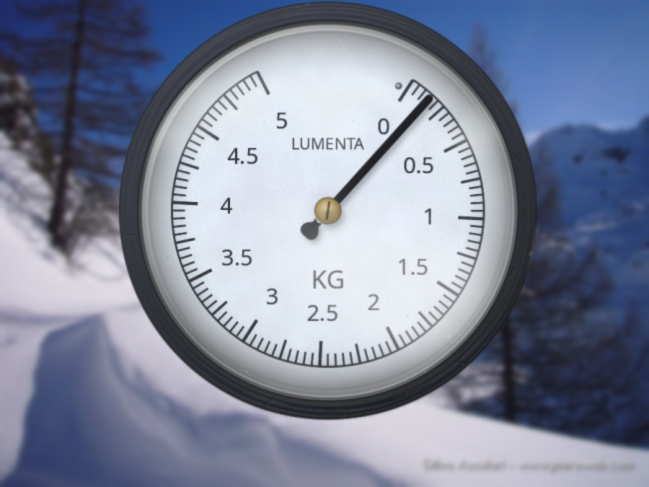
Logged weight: 0.15; kg
